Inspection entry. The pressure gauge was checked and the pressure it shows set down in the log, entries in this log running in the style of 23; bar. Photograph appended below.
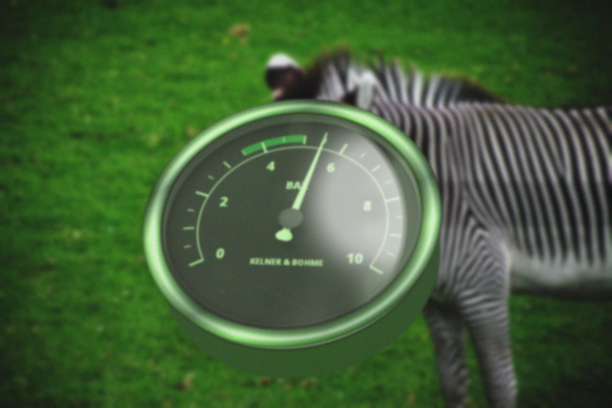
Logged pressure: 5.5; bar
